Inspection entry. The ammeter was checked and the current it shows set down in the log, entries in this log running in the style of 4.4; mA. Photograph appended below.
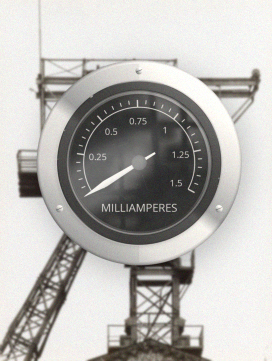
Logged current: 0; mA
